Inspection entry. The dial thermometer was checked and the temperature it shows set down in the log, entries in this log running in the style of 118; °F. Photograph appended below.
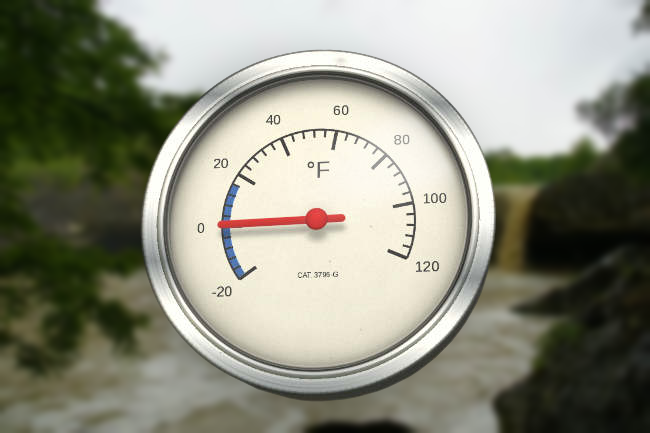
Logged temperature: 0; °F
